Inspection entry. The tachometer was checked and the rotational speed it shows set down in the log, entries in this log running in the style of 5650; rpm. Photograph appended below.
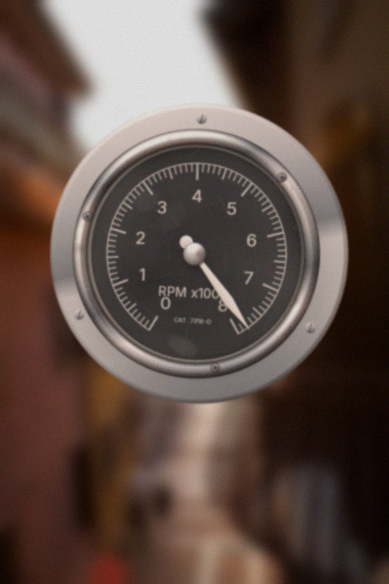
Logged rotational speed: 7800; rpm
